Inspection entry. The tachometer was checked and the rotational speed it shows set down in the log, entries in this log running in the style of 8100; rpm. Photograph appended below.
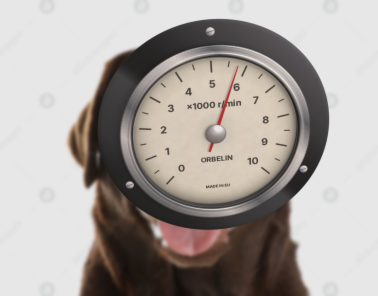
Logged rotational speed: 5750; rpm
